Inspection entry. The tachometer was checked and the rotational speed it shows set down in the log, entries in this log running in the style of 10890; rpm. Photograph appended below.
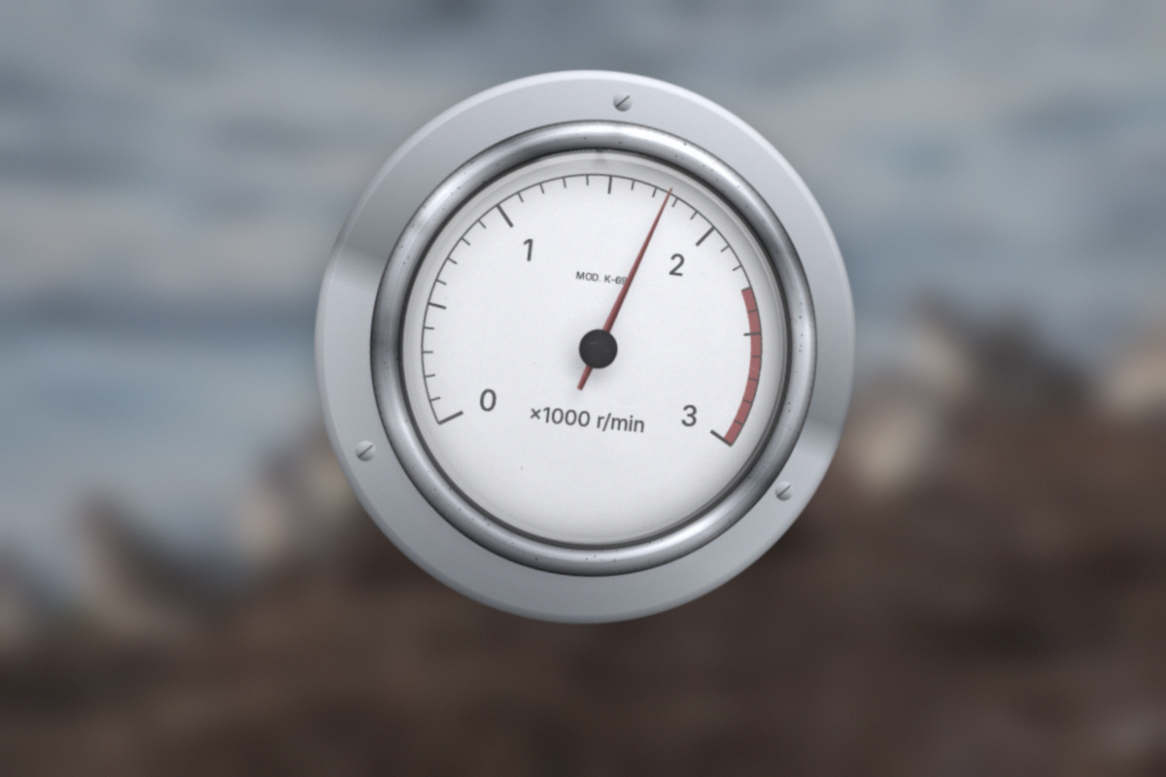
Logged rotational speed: 1750; rpm
